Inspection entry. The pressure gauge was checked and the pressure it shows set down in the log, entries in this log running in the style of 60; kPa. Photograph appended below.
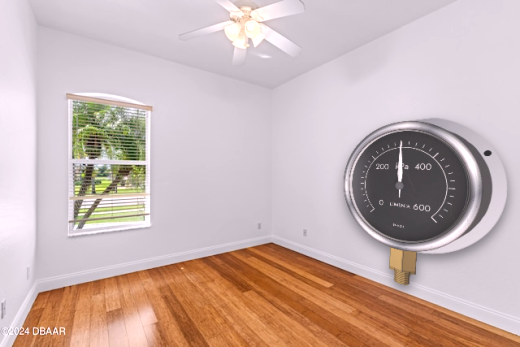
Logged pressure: 300; kPa
